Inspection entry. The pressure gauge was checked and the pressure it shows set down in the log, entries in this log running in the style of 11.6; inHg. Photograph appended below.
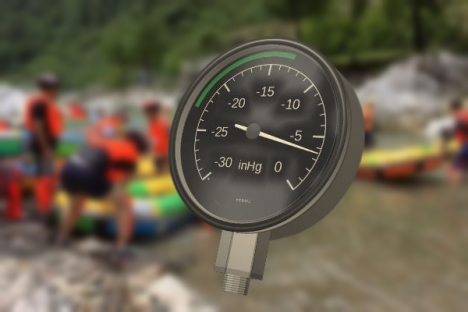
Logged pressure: -3.5; inHg
